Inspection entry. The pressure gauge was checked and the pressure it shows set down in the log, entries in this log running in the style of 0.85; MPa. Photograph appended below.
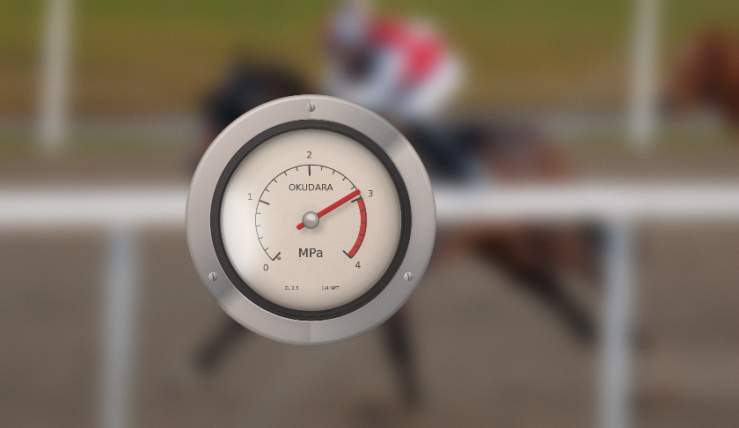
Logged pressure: 2.9; MPa
